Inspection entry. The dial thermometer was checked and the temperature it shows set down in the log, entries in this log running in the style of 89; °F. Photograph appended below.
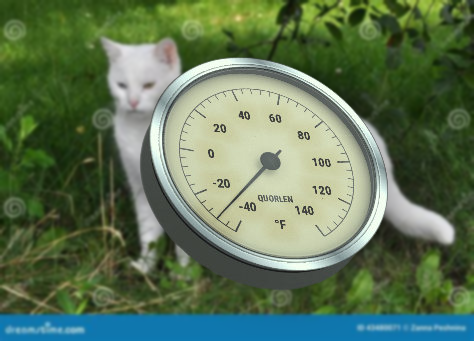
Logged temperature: -32; °F
